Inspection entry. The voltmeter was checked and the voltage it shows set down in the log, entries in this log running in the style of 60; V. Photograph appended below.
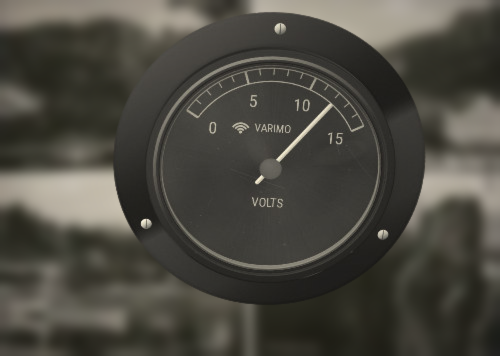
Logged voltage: 12; V
